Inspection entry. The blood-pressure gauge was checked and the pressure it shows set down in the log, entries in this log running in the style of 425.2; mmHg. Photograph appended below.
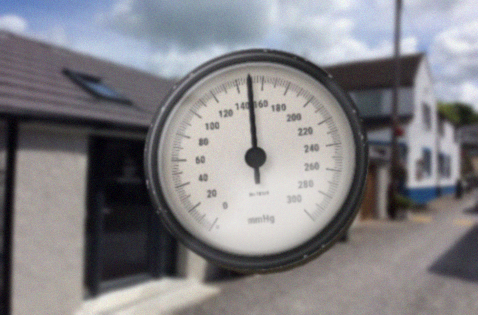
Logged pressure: 150; mmHg
